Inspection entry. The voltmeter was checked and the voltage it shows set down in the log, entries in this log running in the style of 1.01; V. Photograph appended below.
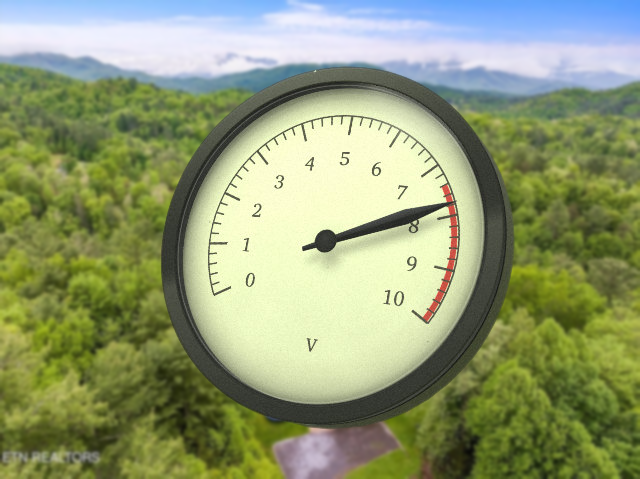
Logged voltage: 7.8; V
